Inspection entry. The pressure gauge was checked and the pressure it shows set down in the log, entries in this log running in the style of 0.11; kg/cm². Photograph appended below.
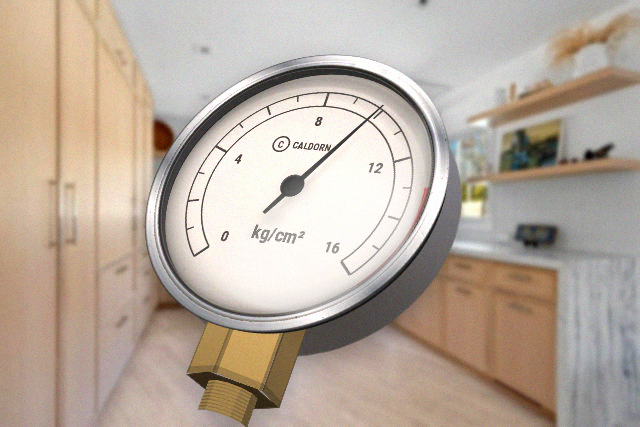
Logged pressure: 10; kg/cm²
